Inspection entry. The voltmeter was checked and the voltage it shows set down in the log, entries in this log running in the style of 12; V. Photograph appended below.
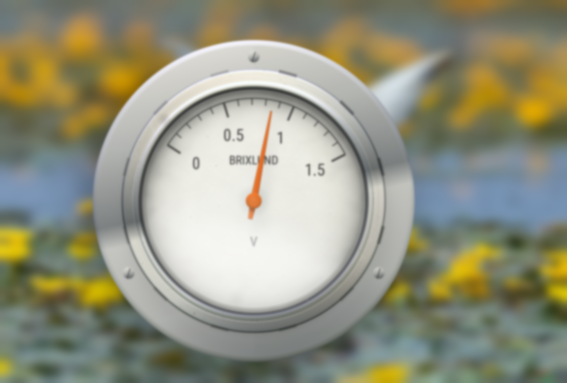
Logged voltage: 0.85; V
